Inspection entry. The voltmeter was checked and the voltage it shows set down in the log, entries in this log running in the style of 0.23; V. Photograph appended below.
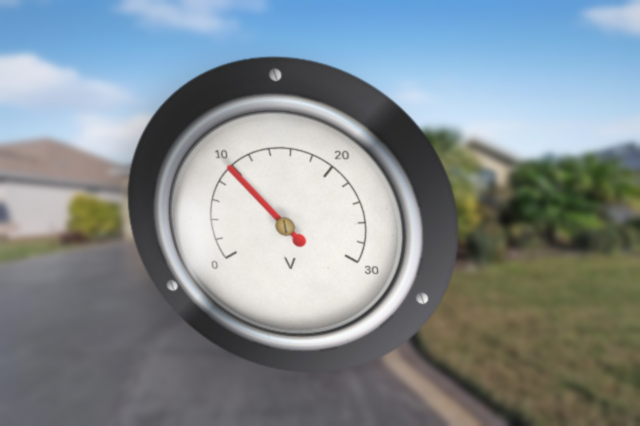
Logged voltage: 10; V
